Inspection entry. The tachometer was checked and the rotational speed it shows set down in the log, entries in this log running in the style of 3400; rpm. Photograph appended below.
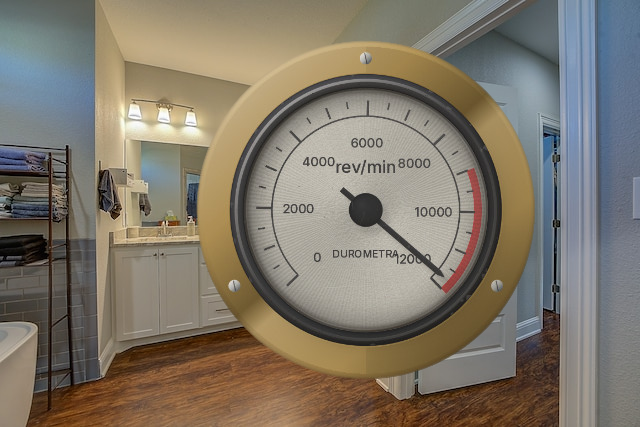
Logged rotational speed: 11750; rpm
